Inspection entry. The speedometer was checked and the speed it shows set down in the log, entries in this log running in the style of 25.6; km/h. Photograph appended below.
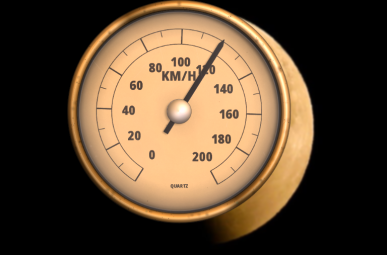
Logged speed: 120; km/h
